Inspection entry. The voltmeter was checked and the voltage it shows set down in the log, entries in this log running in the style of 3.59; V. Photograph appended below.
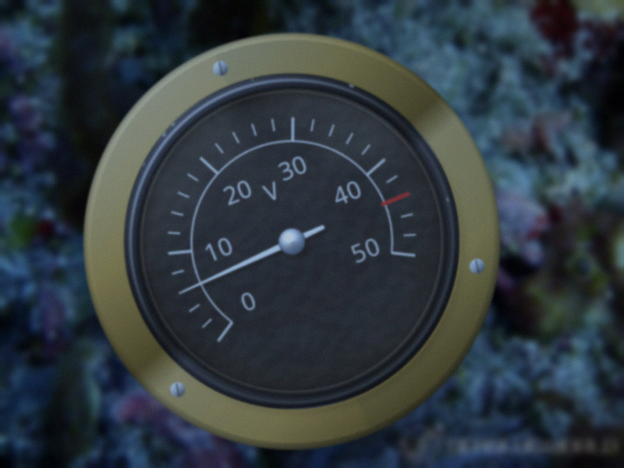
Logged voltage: 6; V
